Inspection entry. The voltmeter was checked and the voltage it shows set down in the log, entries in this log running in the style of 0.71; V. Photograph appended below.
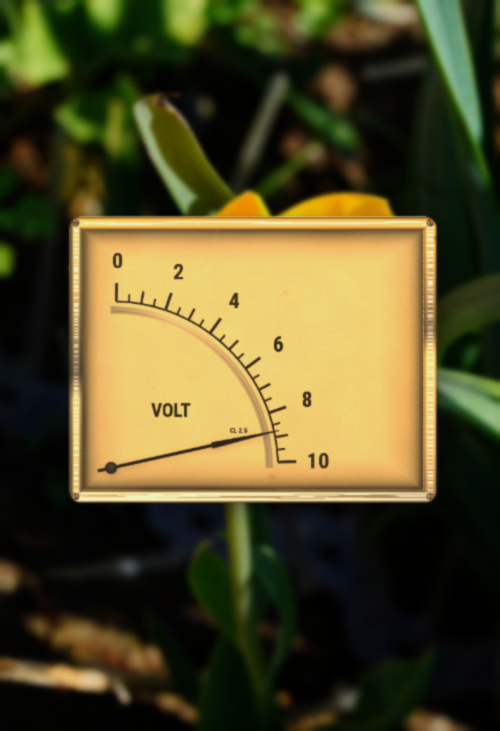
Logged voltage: 8.75; V
